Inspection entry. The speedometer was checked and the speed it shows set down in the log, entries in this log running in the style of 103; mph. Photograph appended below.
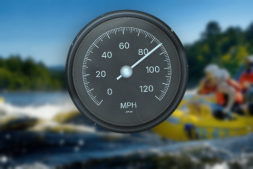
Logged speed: 85; mph
